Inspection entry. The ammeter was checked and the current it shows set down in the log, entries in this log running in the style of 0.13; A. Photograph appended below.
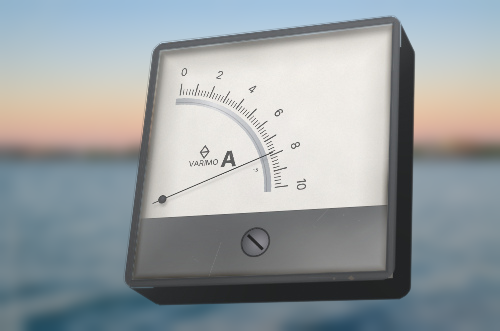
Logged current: 8; A
